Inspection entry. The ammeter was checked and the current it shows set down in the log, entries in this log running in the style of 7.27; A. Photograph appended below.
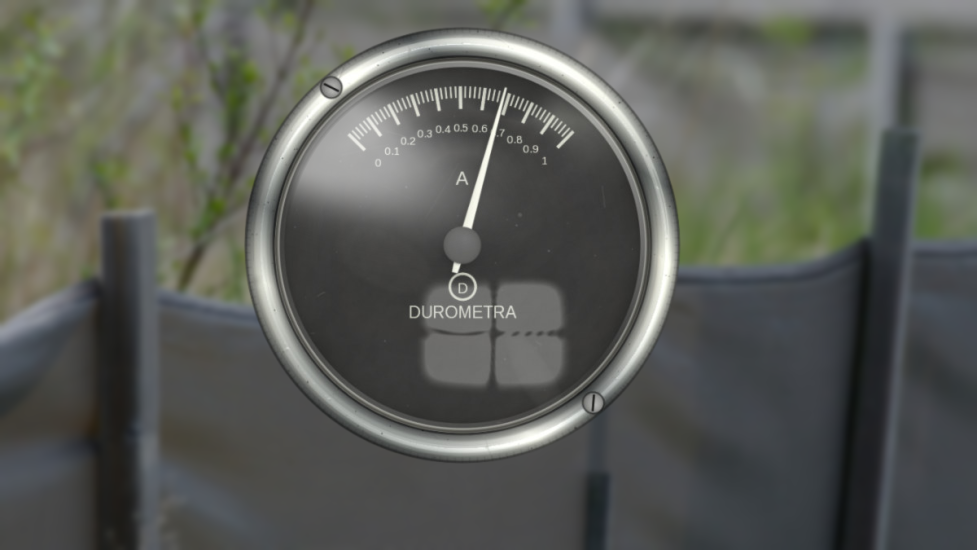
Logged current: 0.68; A
